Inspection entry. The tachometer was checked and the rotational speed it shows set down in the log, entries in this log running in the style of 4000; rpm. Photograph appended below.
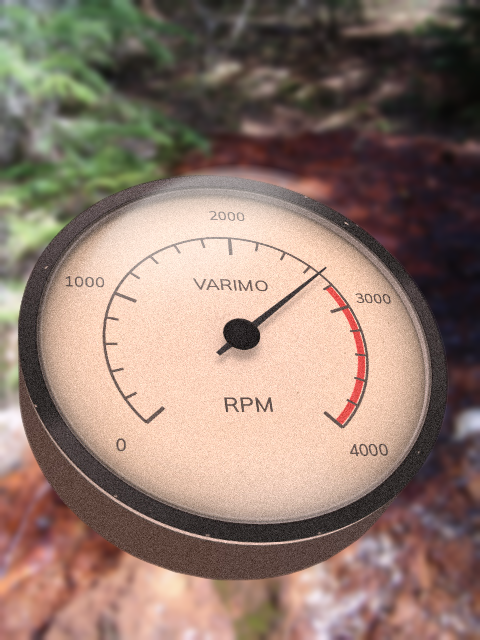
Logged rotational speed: 2700; rpm
